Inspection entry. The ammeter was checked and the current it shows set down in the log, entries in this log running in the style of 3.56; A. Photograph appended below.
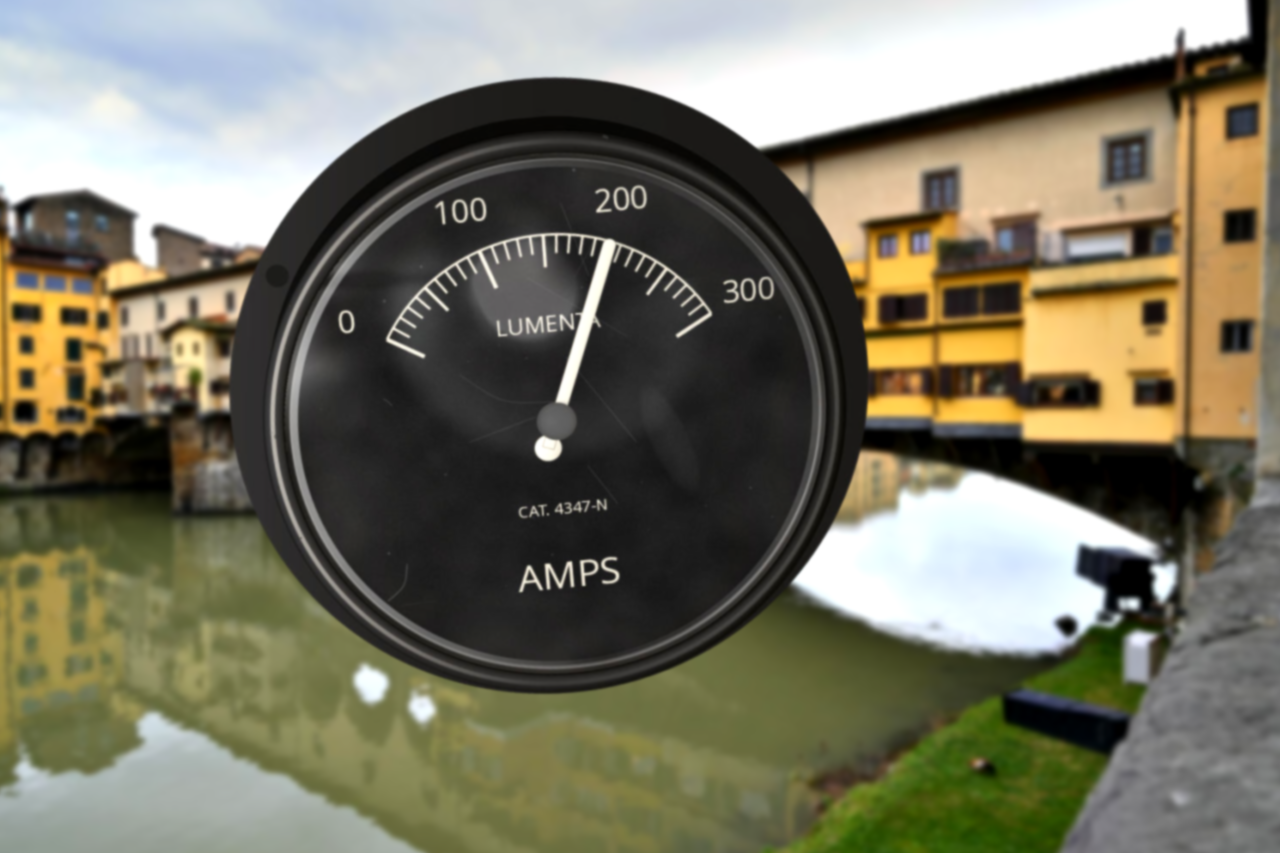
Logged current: 200; A
